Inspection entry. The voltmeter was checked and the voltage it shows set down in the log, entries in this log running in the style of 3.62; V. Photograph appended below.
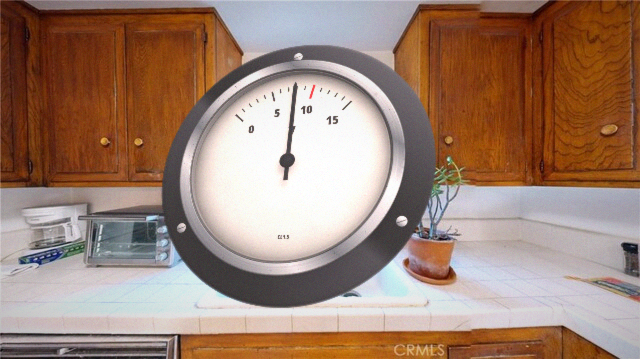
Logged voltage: 8; V
